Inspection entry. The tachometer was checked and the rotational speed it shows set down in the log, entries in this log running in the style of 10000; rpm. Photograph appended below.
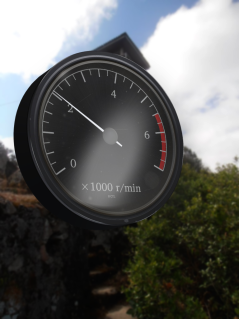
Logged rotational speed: 2000; rpm
